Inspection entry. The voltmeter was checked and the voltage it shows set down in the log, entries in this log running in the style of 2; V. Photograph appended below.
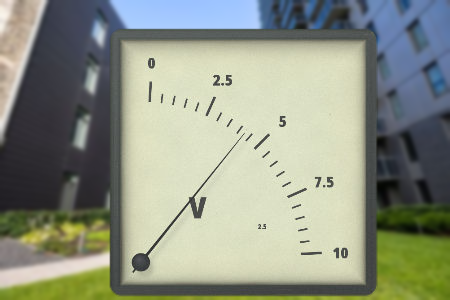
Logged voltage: 4.25; V
